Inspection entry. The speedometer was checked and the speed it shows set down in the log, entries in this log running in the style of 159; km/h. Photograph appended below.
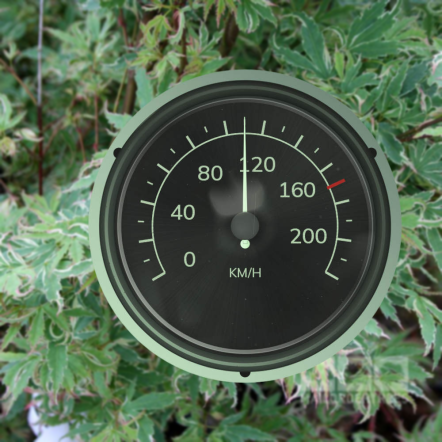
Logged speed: 110; km/h
